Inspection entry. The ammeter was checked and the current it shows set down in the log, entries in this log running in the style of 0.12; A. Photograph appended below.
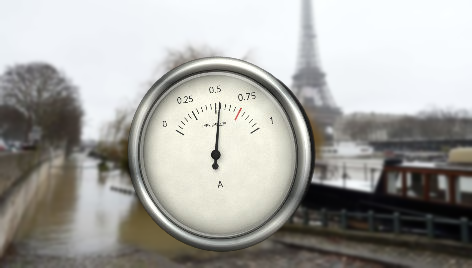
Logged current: 0.55; A
